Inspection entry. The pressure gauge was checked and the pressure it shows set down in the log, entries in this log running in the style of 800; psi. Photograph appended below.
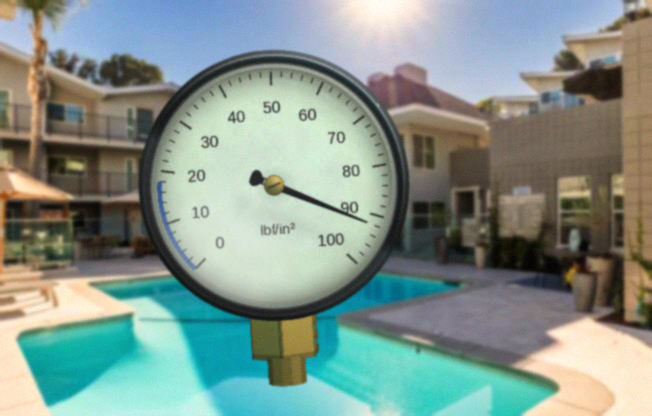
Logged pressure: 92; psi
